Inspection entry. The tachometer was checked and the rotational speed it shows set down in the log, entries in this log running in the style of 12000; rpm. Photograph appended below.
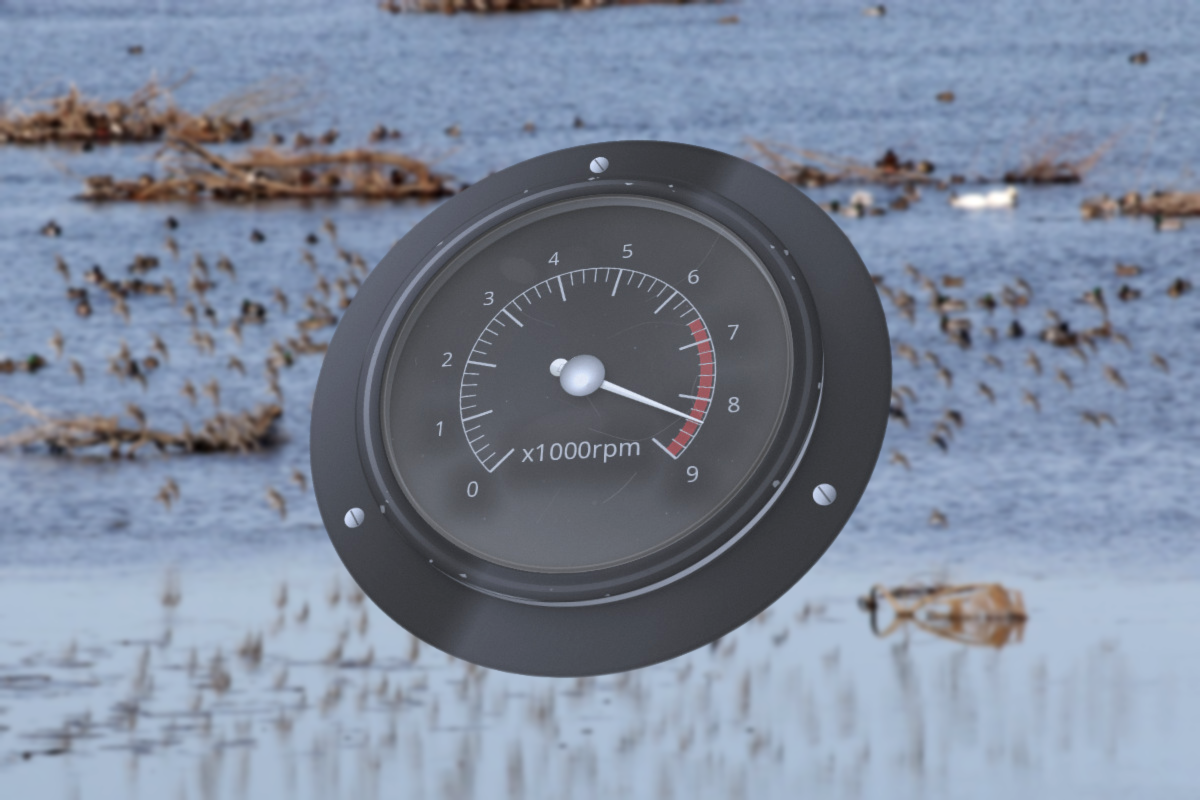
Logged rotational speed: 8400; rpm
